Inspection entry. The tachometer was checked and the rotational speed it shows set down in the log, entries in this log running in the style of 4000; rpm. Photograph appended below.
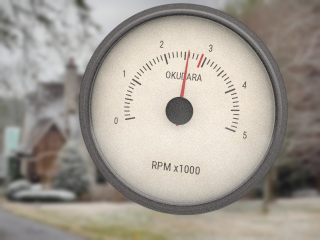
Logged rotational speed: 2600; rpm
